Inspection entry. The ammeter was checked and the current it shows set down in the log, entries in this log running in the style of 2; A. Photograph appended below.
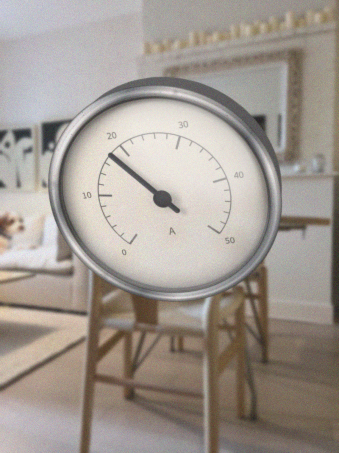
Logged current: 18; A
